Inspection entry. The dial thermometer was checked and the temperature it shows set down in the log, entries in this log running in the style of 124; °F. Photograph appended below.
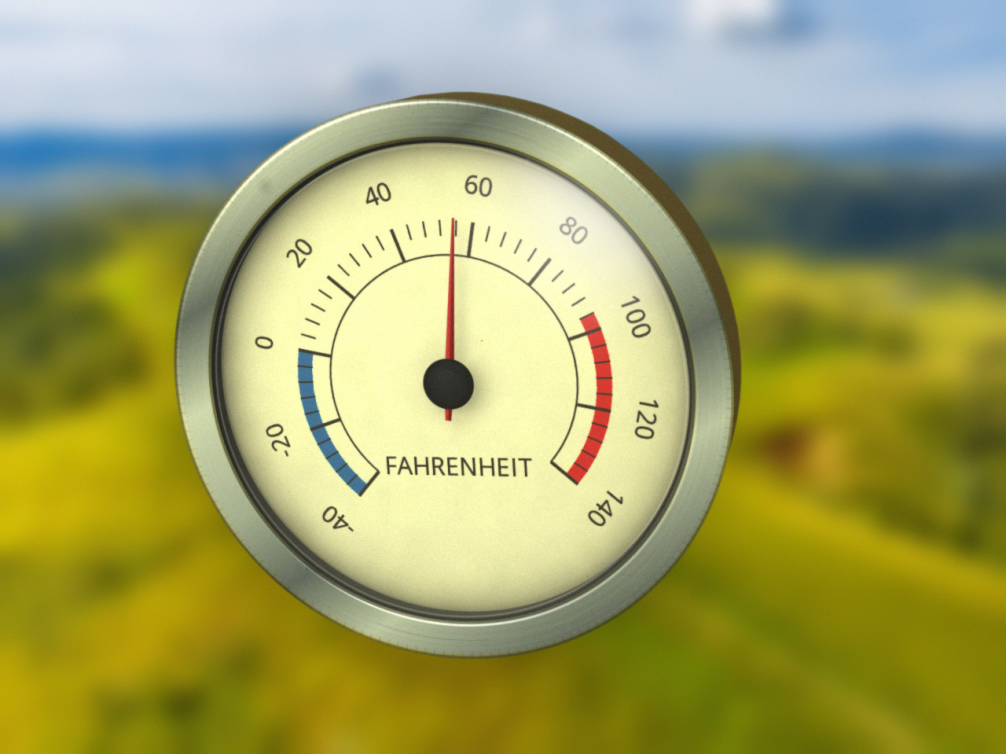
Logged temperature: 56; °F
